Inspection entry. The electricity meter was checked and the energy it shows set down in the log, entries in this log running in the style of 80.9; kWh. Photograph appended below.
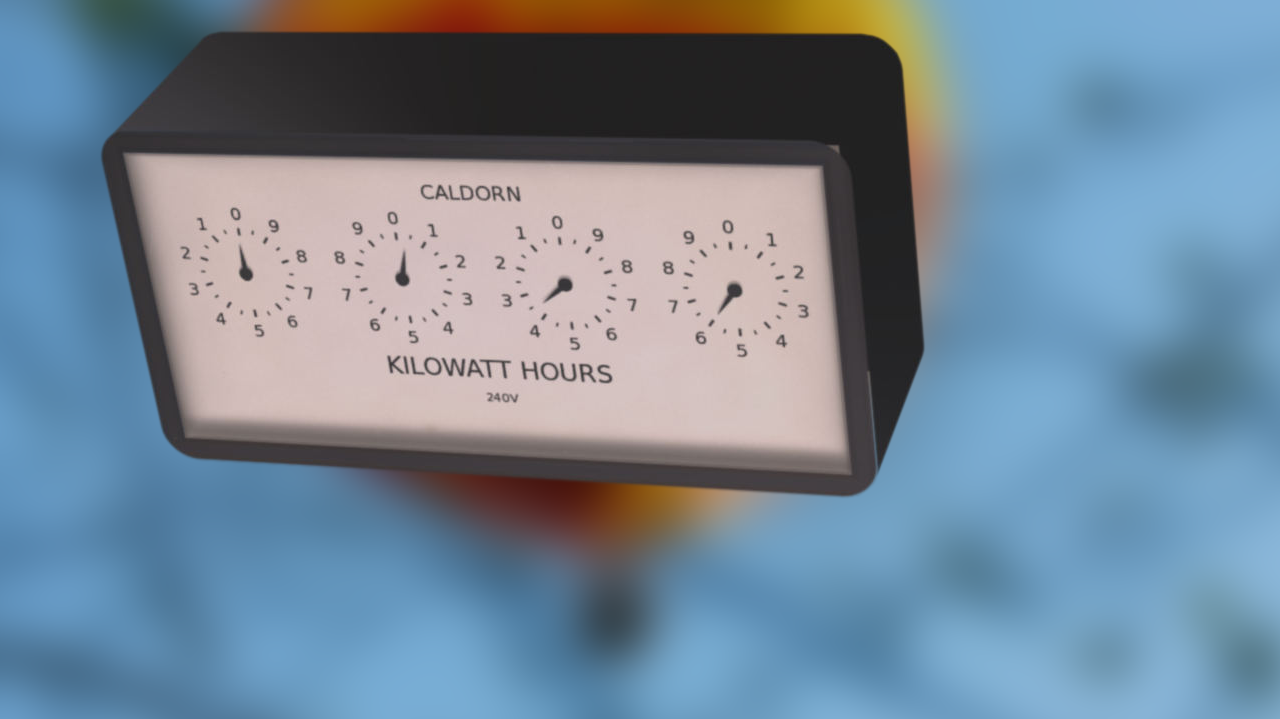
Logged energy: 36; kWh
